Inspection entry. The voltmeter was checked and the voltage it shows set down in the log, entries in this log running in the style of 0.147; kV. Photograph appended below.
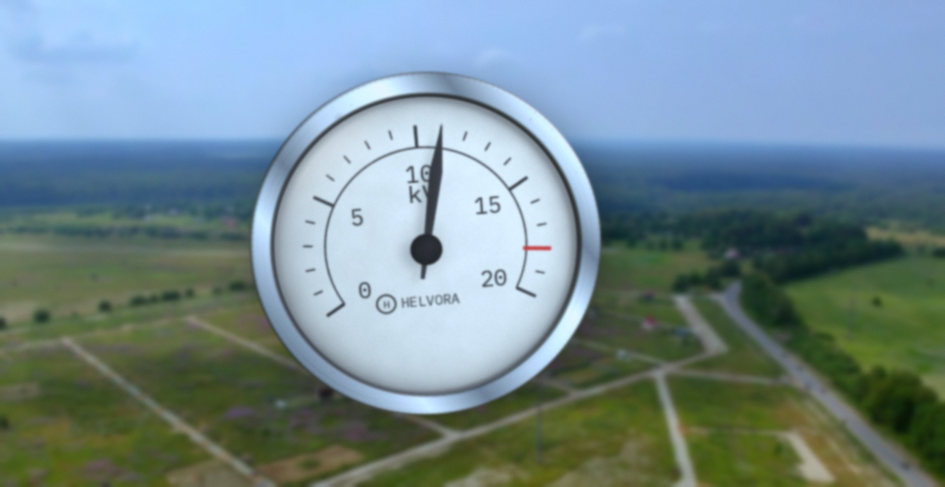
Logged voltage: 11; kV
